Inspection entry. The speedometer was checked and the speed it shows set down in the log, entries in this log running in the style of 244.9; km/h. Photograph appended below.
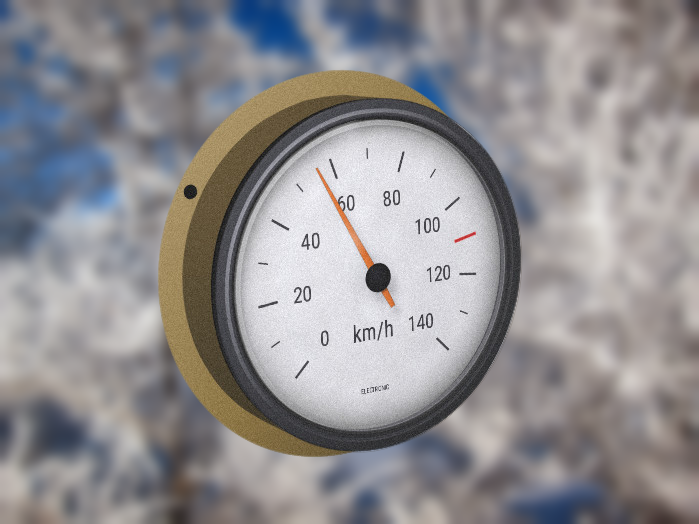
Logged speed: 55; km/h
